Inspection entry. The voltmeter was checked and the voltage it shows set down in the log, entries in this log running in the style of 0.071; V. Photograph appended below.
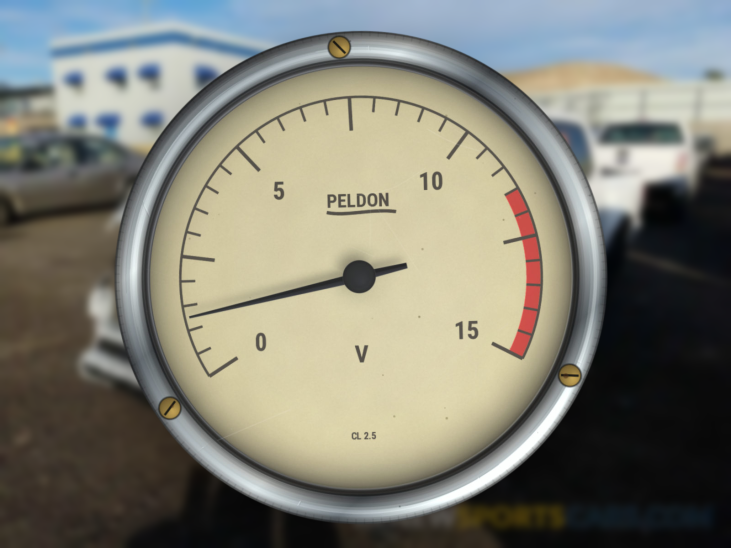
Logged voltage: 1.25; V
